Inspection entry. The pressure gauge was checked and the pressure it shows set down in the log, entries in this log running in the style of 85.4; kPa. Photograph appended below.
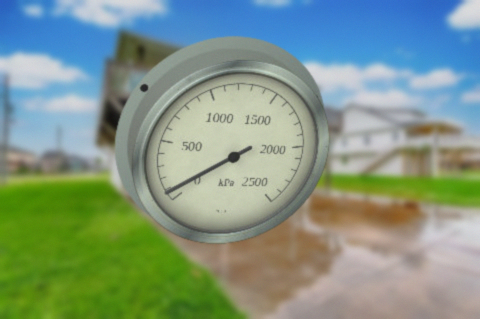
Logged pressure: 100; kPa
